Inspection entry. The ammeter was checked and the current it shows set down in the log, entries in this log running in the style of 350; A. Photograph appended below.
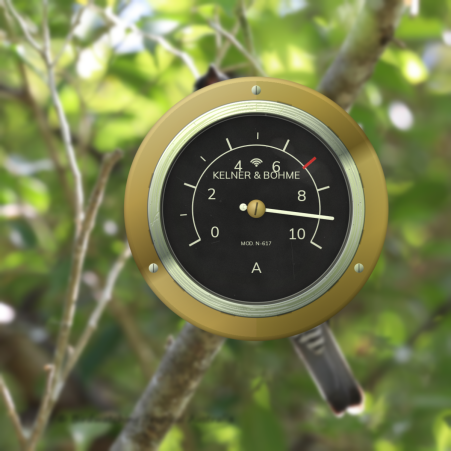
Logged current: 9; A
